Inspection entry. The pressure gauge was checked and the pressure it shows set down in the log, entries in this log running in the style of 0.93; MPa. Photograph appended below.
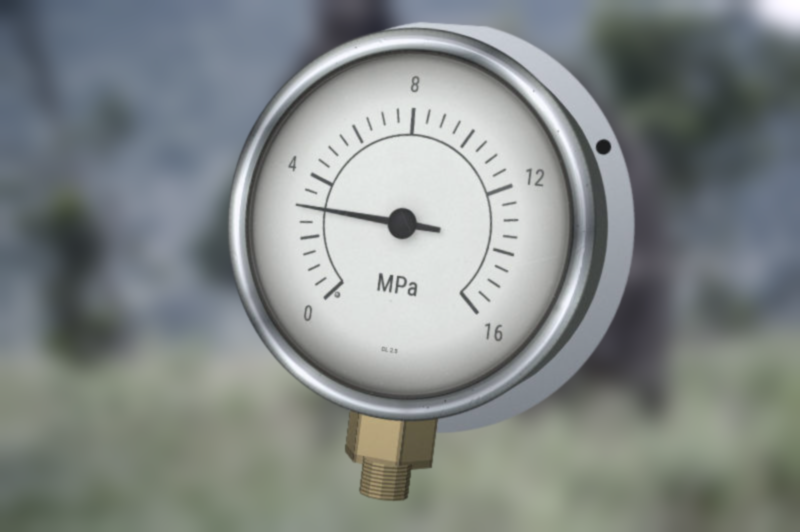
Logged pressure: 3; MPa
